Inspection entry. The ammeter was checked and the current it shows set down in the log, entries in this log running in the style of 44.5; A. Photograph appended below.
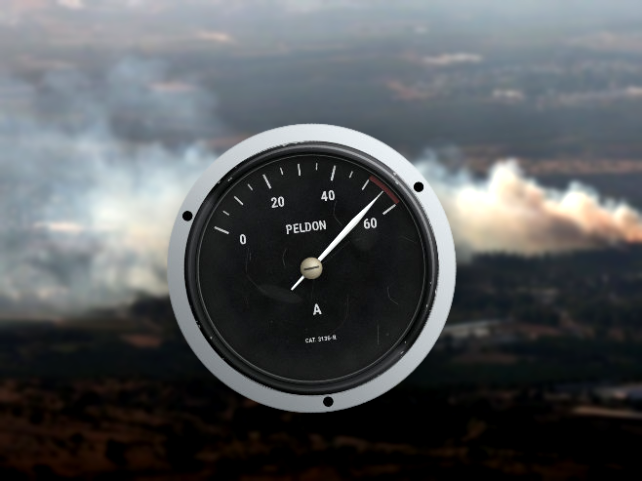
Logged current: 55; A
